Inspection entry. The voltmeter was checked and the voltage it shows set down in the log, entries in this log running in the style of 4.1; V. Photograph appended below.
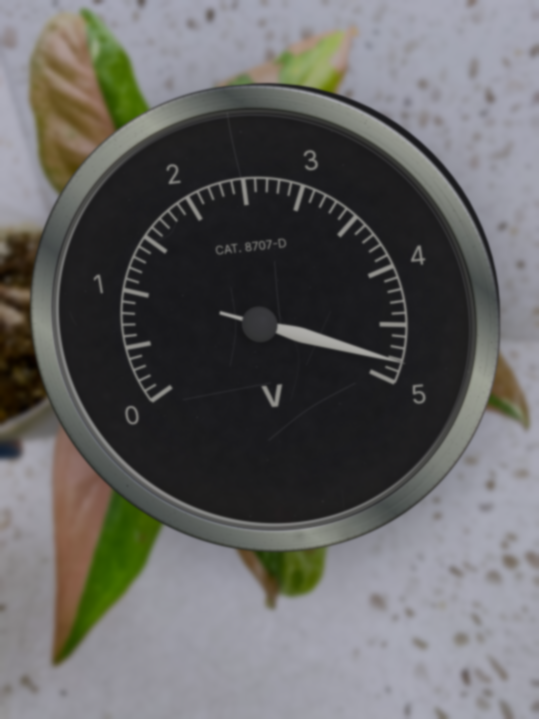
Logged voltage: 4.8; V
